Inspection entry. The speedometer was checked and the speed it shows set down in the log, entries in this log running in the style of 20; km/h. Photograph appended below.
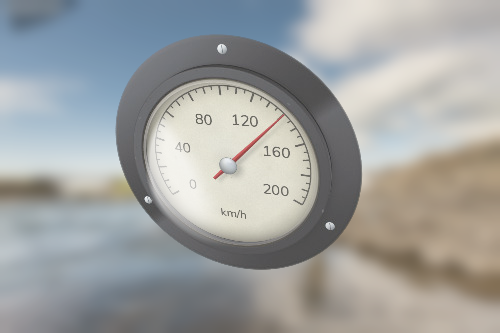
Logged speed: 140; km/h
